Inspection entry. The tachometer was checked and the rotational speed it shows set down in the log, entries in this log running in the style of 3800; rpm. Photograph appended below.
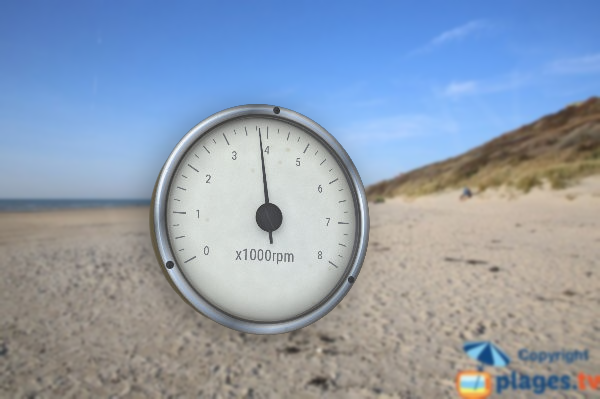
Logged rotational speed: 3750; rpm
